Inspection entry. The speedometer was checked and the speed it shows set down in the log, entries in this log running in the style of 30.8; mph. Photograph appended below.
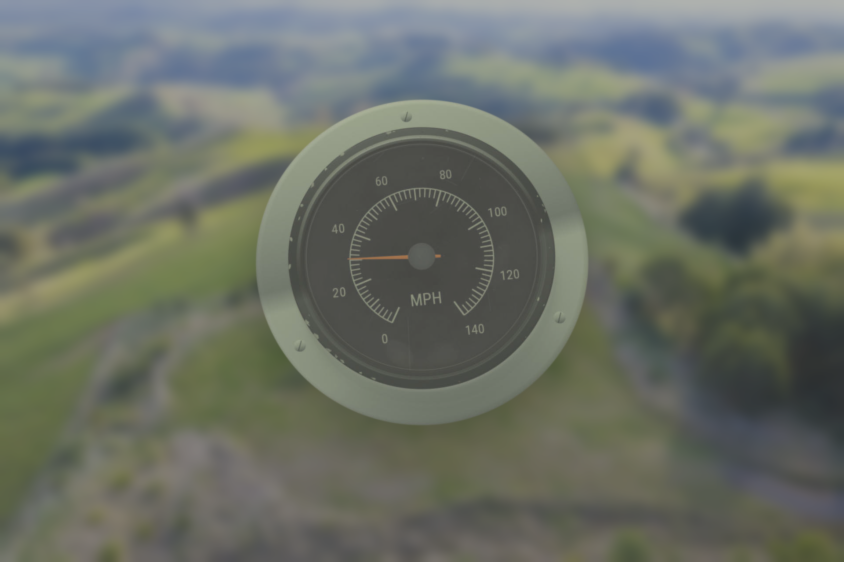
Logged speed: 30; mph
